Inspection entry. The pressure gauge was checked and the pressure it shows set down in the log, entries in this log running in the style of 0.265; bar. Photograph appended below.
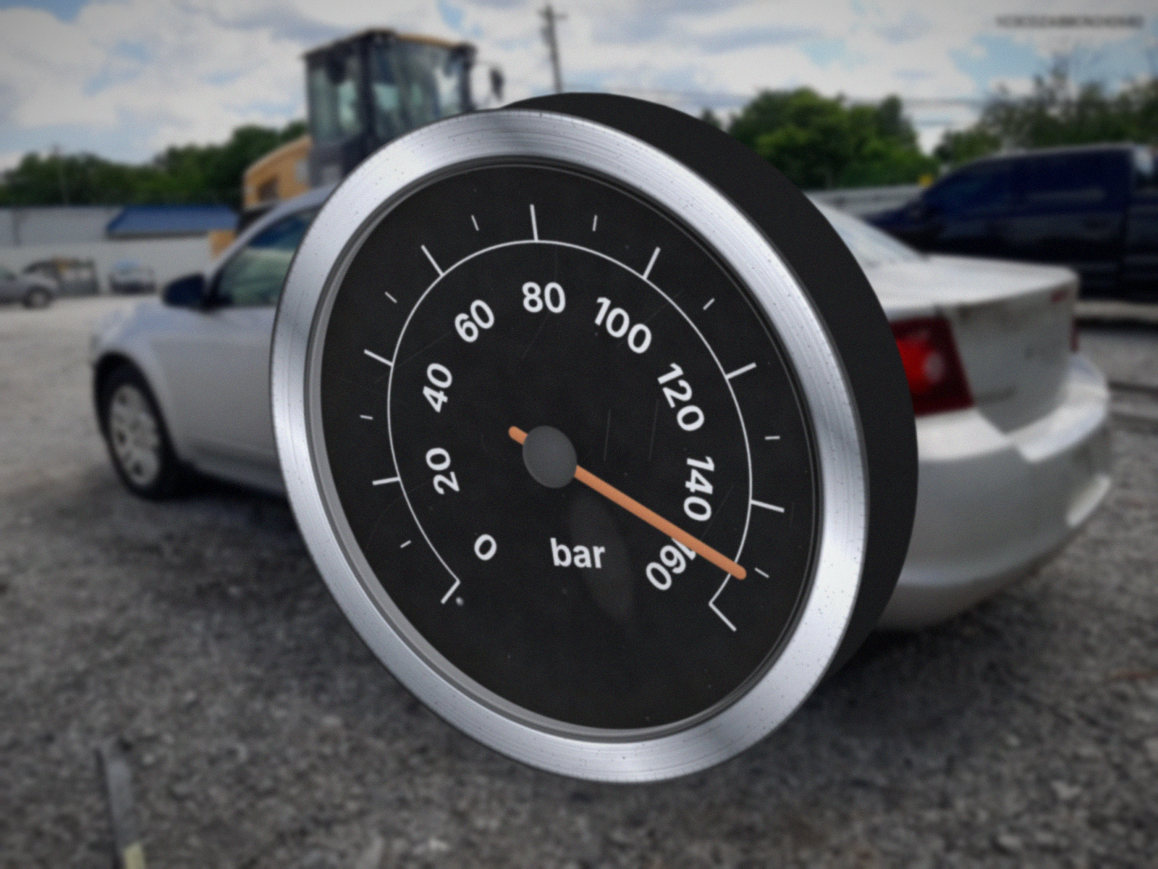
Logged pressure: 150; bar
